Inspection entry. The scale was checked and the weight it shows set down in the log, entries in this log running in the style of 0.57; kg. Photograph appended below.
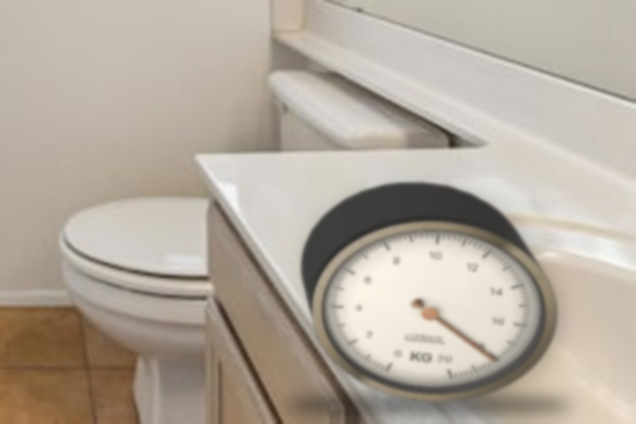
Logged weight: 18; kg
